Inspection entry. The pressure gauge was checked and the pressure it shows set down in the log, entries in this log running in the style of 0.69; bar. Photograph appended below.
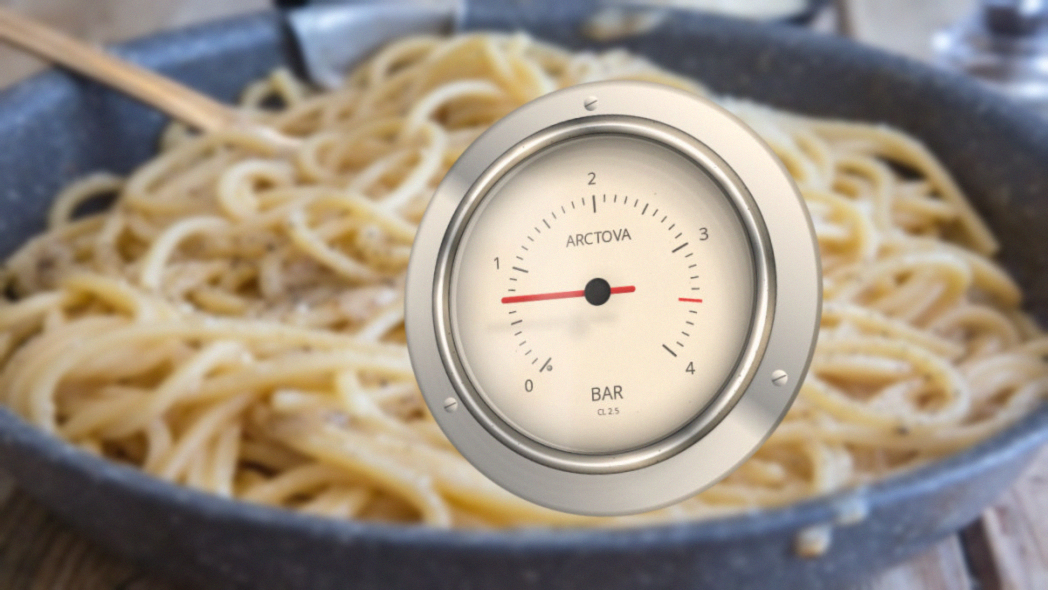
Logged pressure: 0.7; bar
